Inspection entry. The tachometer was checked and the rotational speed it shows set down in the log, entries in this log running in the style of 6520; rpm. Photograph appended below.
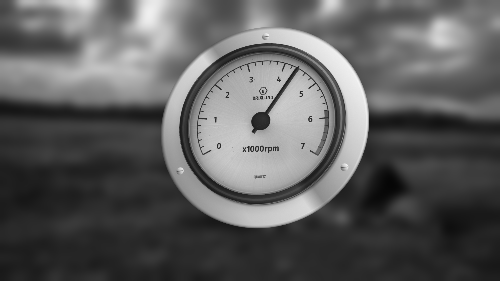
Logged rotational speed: 4400; rpm
